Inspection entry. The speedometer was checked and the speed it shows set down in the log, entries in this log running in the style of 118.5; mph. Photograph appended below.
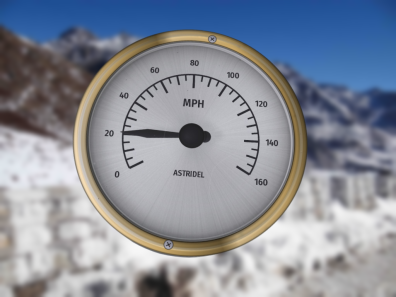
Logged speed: 20; mph
